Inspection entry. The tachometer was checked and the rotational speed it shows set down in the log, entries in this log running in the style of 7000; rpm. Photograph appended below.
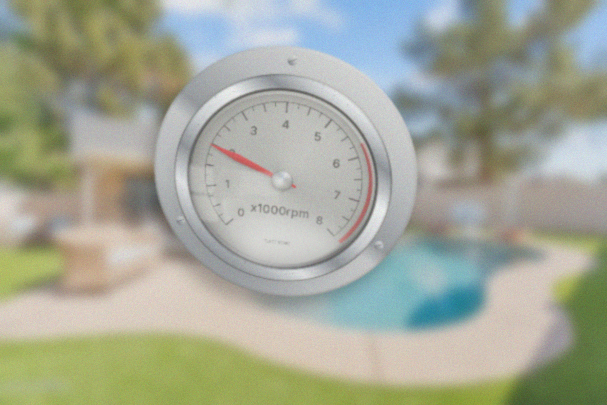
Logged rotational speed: 2000; rpm
